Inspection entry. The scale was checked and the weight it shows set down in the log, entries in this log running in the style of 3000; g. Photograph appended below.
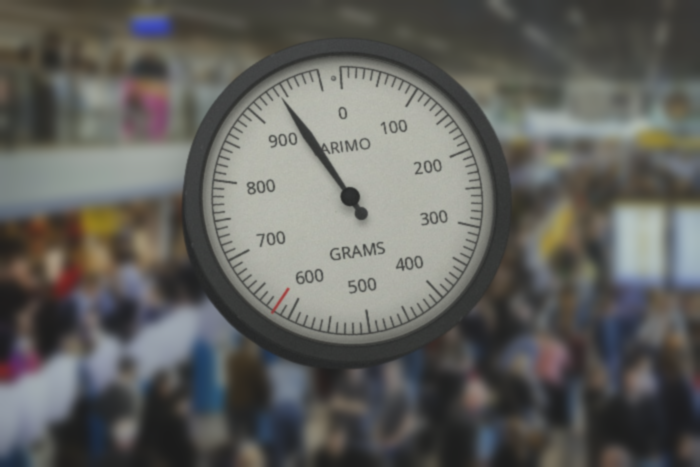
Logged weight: 940; g
